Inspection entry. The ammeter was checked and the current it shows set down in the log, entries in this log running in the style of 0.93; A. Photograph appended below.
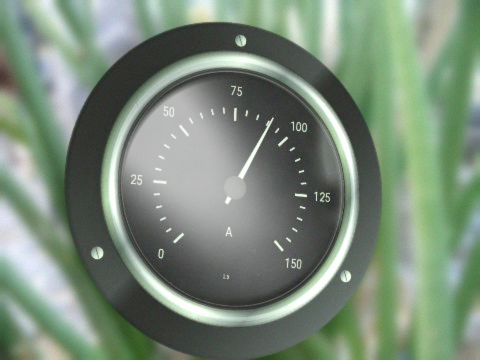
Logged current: 90; A
